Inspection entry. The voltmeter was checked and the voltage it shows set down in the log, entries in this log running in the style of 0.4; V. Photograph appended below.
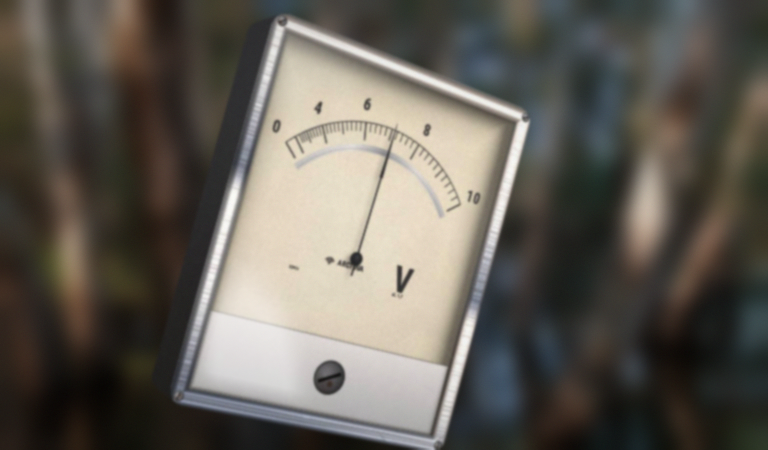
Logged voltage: 7; V
